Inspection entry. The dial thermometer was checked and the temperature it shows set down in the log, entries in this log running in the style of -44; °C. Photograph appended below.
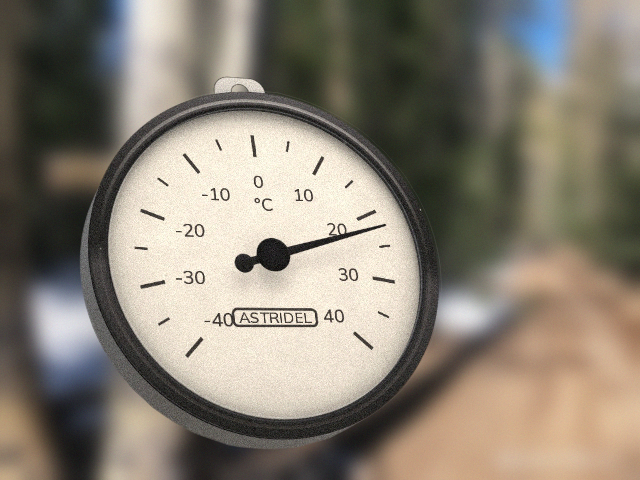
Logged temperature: 22.5; °C
